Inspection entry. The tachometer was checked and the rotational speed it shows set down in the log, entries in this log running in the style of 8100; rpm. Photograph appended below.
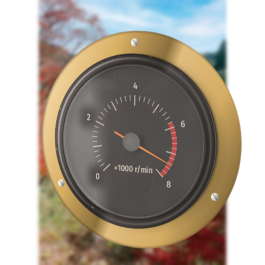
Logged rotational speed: 7400; rpm
